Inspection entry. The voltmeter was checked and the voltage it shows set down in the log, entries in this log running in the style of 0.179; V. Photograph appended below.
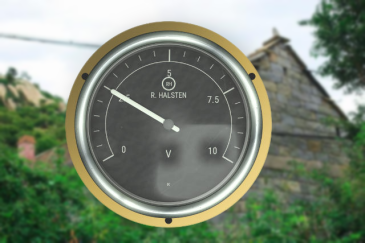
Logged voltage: 2.5; V
